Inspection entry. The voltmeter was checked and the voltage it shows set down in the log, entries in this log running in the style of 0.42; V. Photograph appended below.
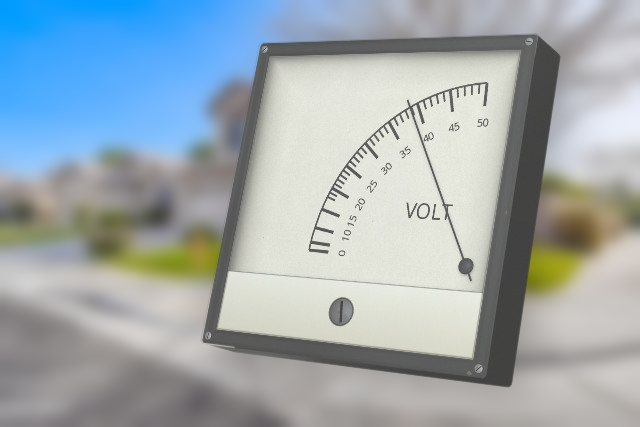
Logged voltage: 39; V
